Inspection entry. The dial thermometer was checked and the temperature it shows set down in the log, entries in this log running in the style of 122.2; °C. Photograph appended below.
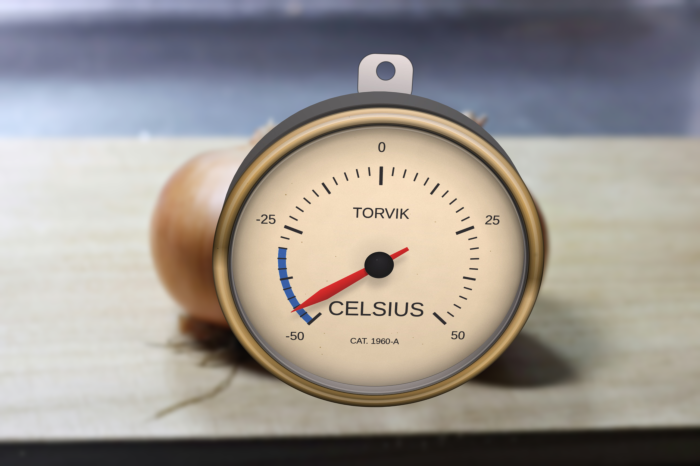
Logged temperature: -45; °C
